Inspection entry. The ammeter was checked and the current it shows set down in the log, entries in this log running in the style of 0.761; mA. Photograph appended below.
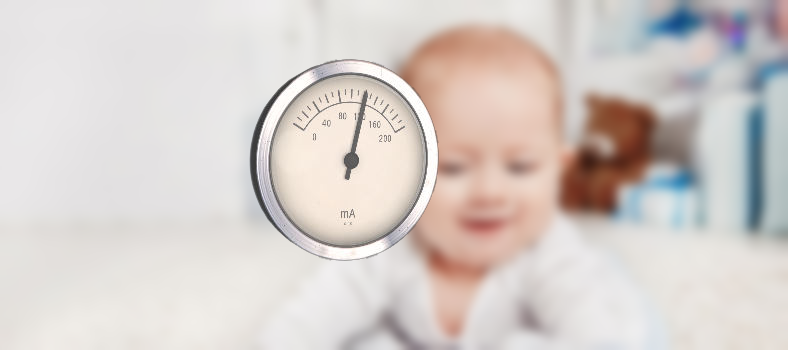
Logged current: 120; mA
